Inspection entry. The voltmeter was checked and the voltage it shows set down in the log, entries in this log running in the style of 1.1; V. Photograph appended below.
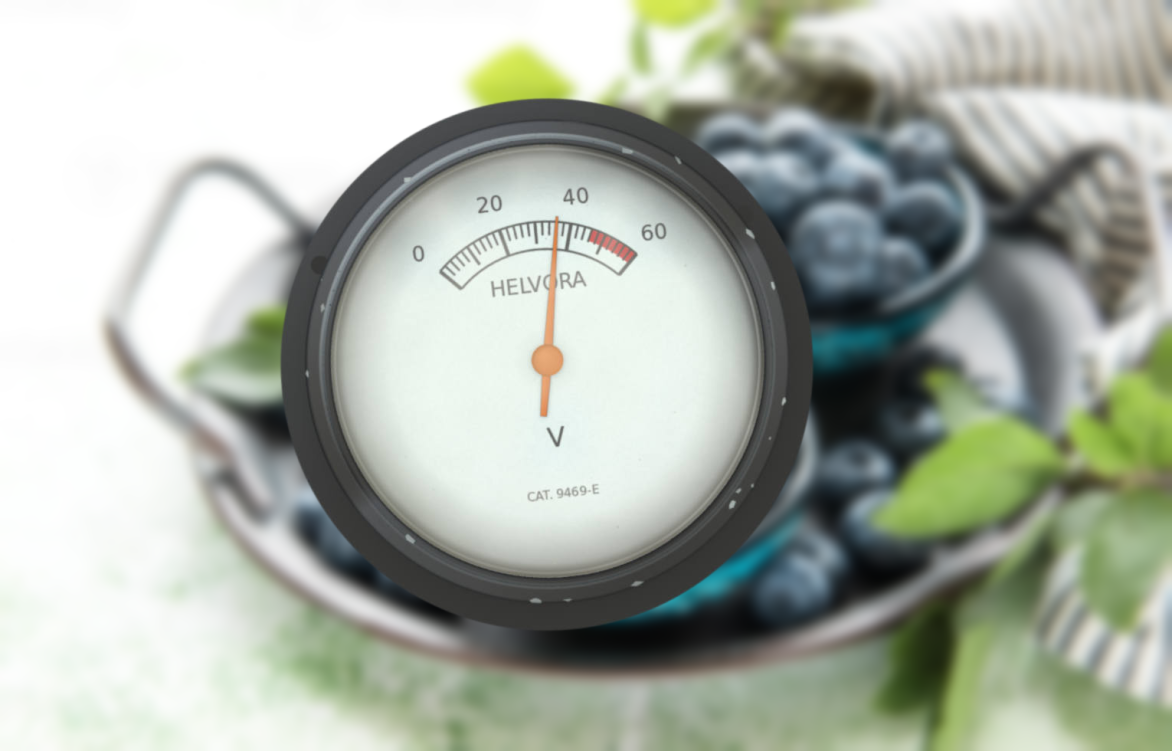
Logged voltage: 36; V
